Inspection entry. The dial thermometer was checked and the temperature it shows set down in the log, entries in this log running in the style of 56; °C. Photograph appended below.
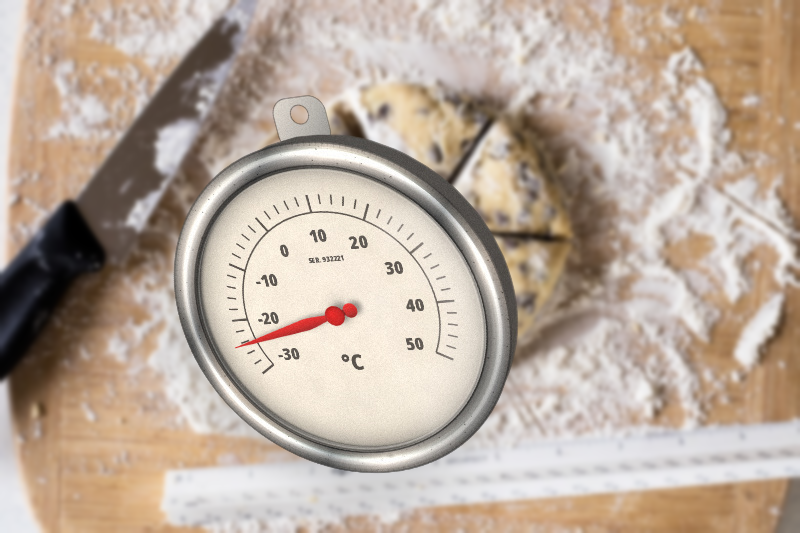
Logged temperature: -24; °C
